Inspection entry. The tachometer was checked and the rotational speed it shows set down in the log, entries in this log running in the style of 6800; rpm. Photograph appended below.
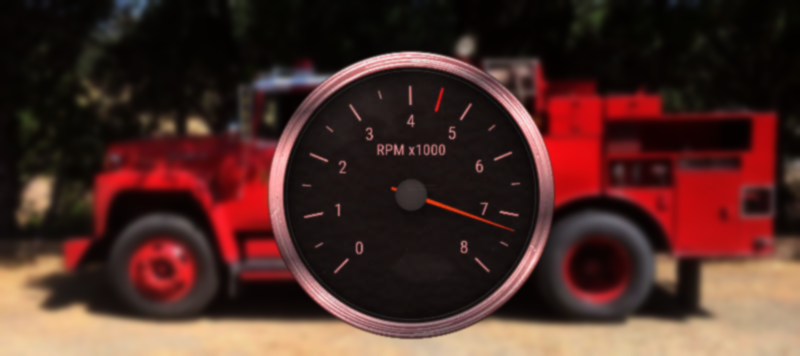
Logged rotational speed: 7250; rpm
